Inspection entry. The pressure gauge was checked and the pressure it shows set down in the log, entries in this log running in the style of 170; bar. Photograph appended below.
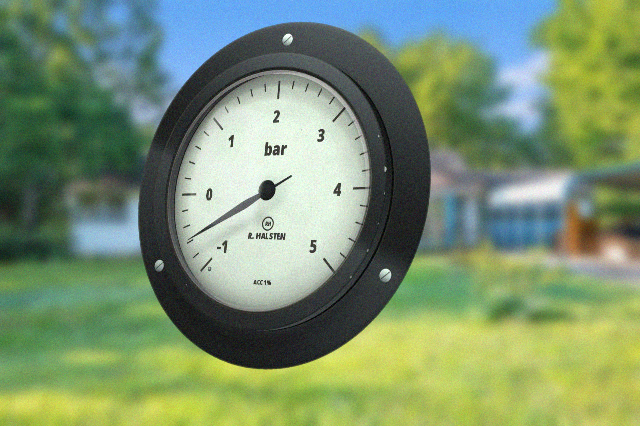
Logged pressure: -0.6; bar
